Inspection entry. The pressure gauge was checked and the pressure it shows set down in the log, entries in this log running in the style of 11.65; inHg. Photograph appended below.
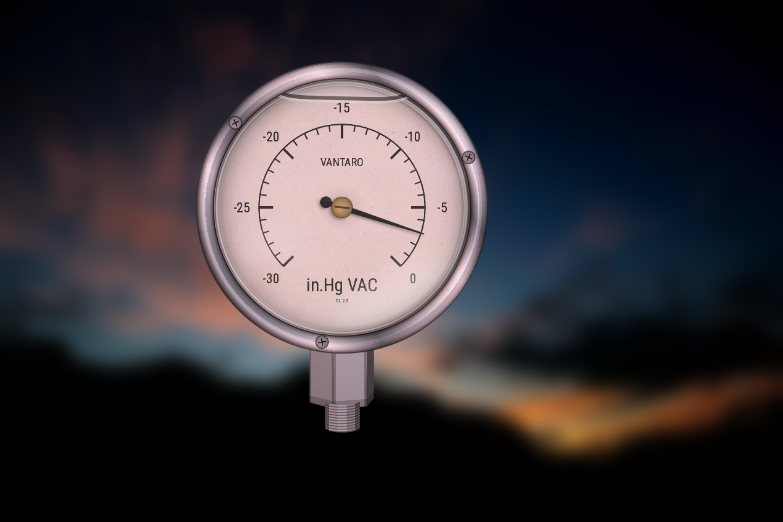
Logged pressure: -3; inHg
